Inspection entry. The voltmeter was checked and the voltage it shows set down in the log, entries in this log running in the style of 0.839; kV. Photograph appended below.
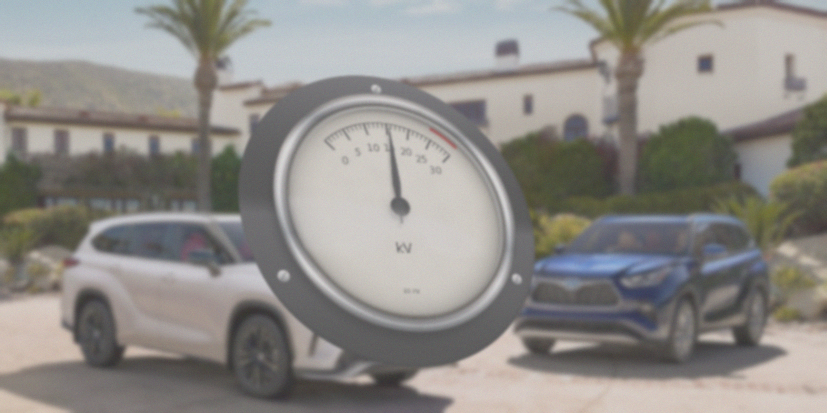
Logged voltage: 15; kV
